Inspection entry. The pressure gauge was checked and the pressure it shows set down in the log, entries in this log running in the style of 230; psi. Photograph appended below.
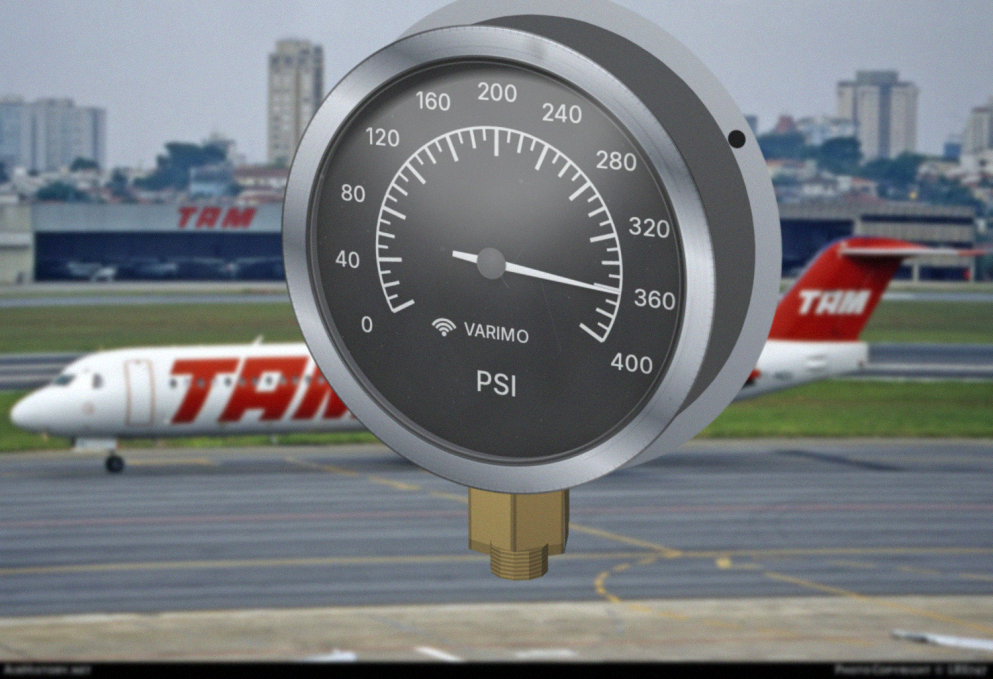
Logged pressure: 360; psi
